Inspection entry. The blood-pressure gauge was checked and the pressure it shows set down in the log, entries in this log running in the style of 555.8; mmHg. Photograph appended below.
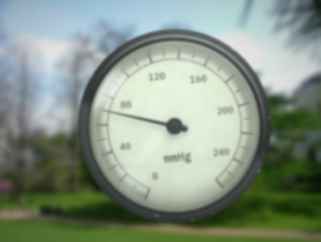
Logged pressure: 70; mmHg
